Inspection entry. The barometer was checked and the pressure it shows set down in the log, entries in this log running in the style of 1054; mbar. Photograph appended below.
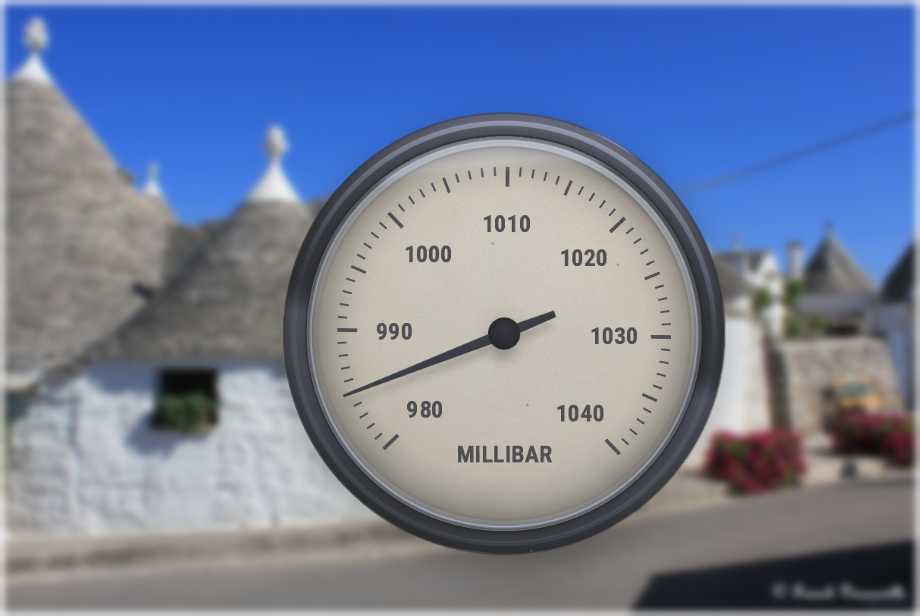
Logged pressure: 985; mbar
